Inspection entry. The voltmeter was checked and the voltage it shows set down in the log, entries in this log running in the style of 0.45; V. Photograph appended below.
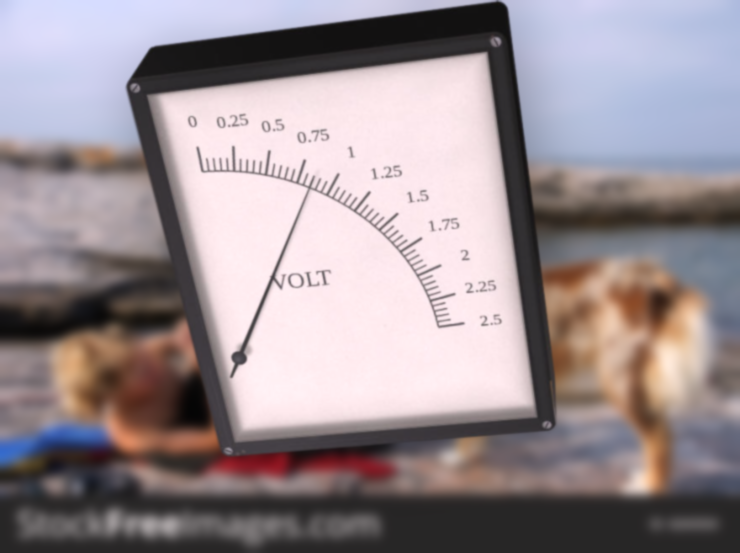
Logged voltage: 0.85; V
